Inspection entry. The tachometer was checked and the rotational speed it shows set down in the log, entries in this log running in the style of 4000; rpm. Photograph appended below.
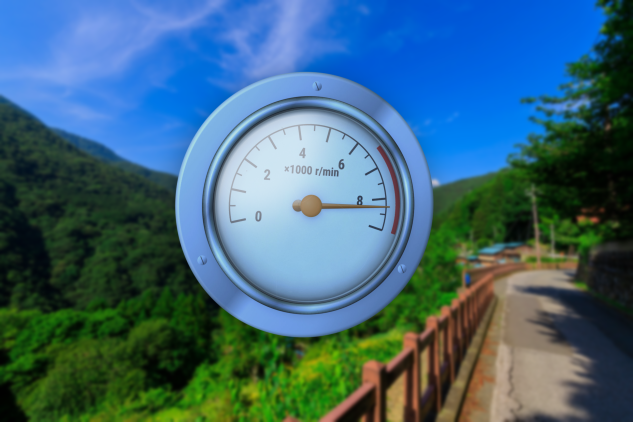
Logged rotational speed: 8250; rpm
